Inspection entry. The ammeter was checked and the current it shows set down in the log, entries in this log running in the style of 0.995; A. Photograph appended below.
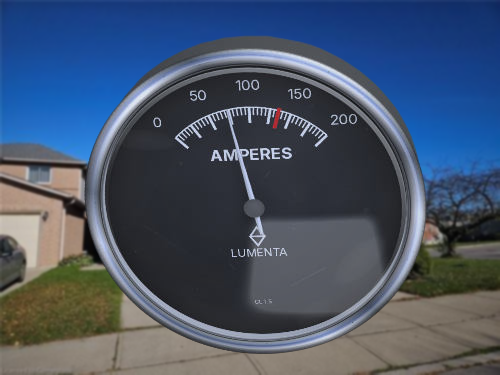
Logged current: 75; A
